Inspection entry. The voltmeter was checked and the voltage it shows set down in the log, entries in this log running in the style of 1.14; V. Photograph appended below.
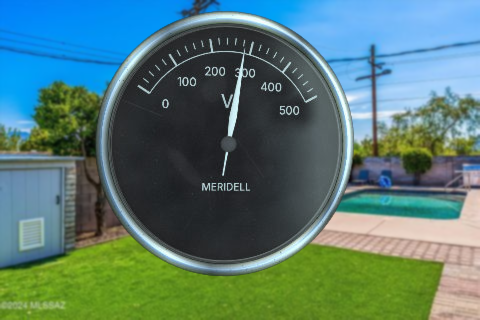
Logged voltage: 280; V
